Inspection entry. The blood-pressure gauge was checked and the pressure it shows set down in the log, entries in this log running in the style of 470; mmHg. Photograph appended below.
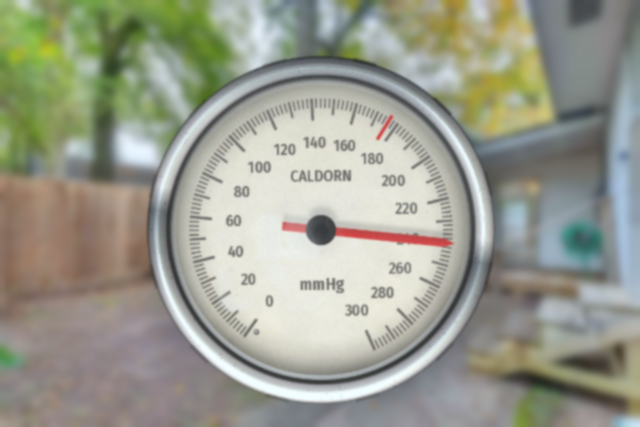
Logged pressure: 240; mmHg
